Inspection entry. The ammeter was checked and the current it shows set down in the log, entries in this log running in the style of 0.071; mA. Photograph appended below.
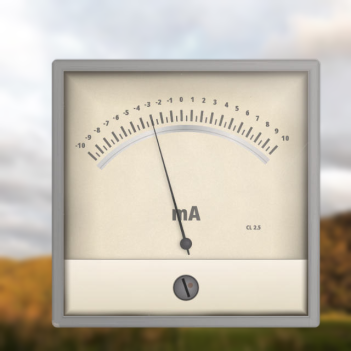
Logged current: -3; mA
